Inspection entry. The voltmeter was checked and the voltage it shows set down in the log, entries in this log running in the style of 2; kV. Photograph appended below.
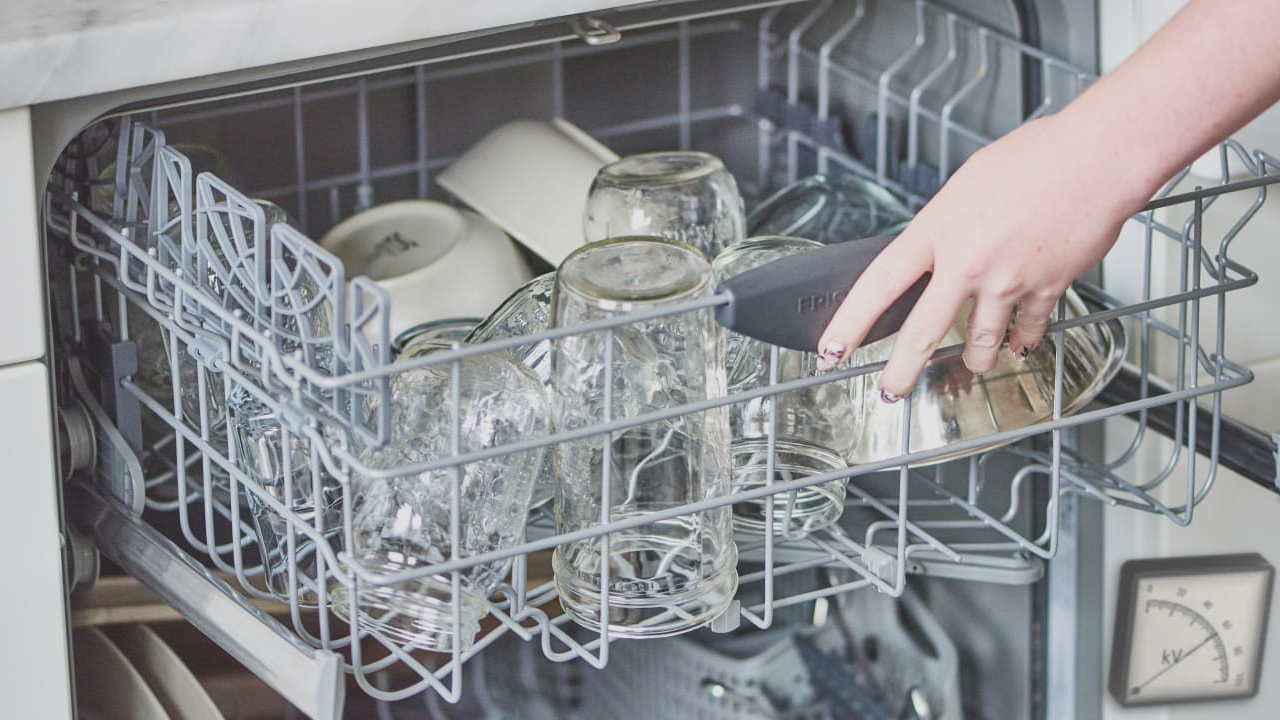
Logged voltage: 60; kV
